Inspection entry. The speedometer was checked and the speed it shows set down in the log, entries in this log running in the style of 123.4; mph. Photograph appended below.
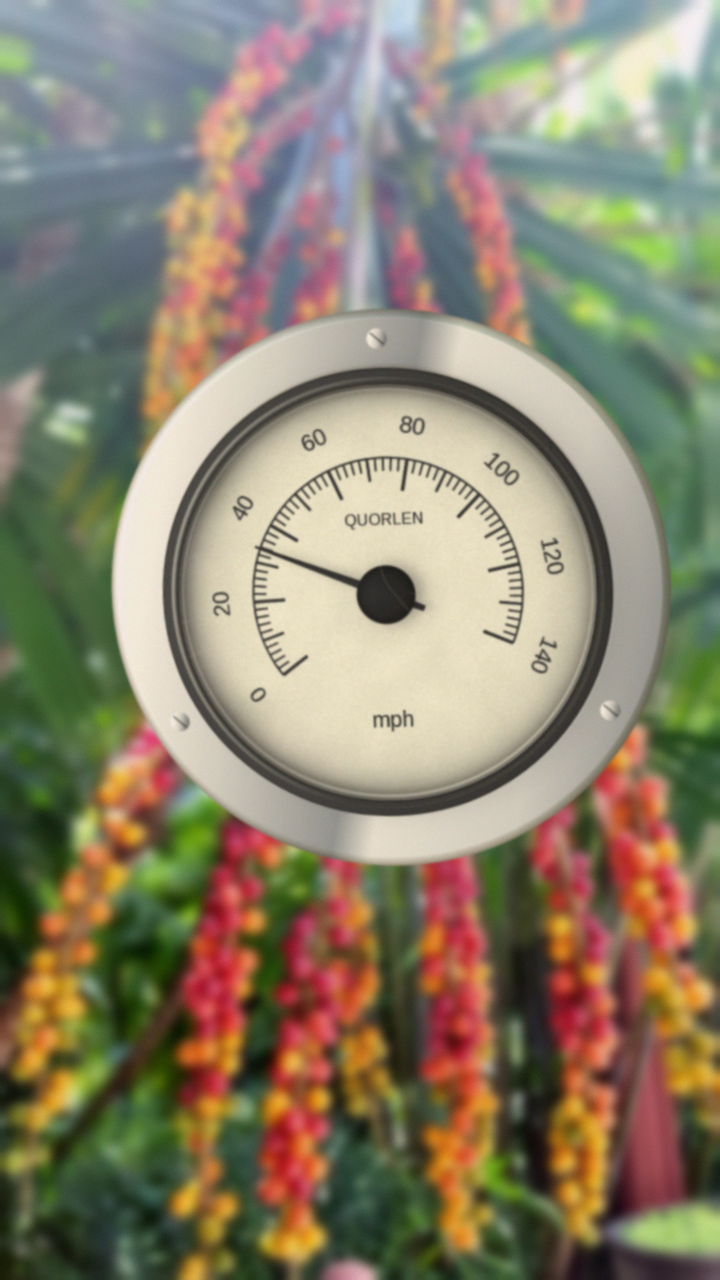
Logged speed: 34; mph
